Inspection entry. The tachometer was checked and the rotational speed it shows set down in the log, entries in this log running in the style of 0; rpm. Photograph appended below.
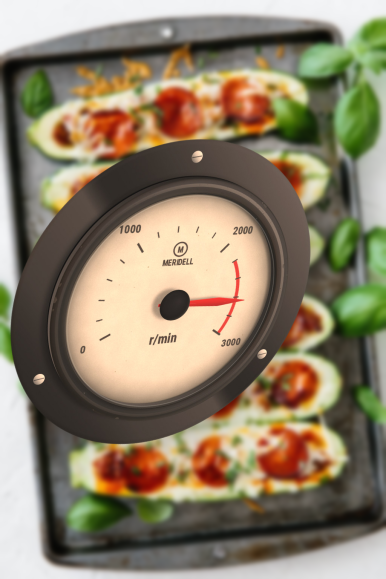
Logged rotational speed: 2600; rpm
